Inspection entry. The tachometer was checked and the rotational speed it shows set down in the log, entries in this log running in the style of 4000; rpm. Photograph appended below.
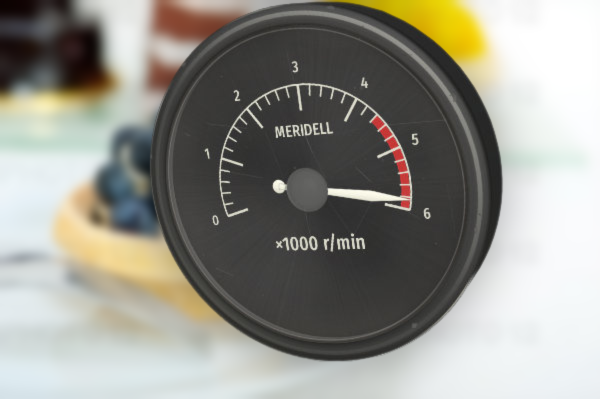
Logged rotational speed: 5800; rpm
